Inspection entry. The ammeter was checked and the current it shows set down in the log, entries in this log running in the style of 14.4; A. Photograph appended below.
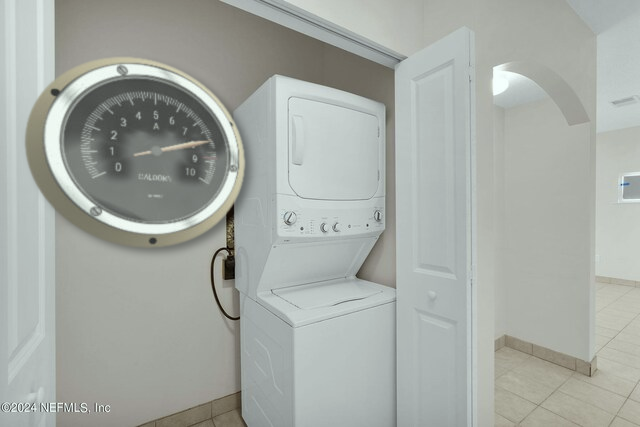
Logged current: 8; A
